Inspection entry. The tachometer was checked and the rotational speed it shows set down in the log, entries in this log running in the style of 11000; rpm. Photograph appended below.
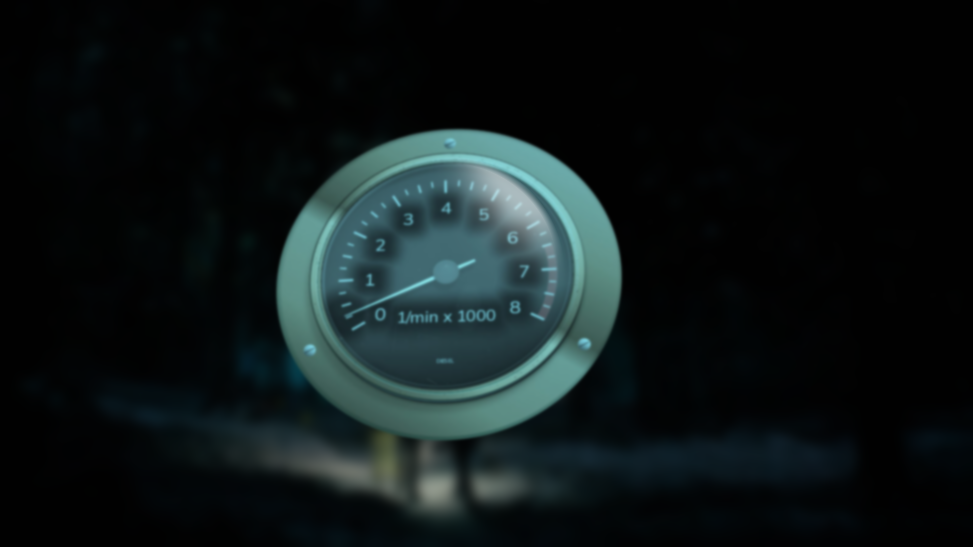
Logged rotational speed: 250; rpm
